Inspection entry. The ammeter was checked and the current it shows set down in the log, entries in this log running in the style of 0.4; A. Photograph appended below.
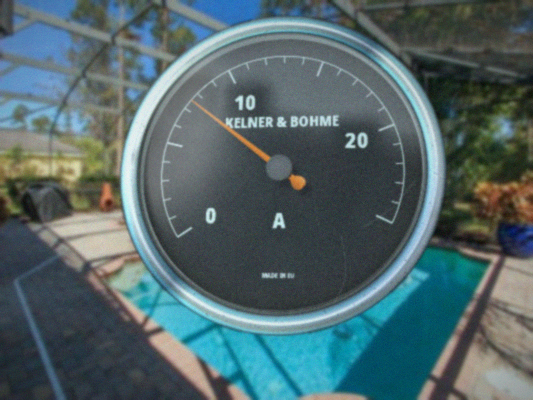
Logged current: 7.5; A
